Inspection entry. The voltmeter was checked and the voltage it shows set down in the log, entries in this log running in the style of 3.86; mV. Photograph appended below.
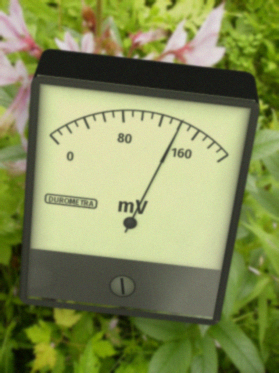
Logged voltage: 140; mV
